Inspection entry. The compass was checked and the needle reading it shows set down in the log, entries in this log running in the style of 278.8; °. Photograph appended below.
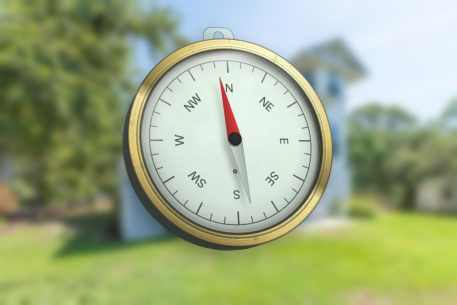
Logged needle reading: 350; °
